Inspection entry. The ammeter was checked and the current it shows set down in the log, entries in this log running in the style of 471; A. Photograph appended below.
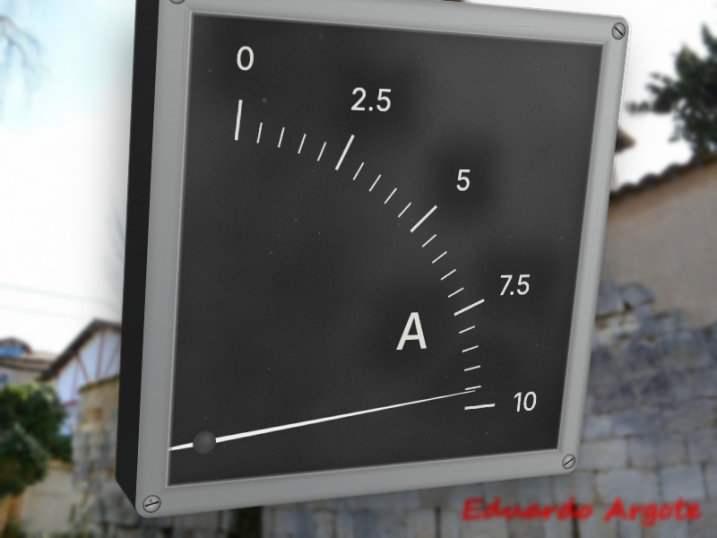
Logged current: 9.5; A
